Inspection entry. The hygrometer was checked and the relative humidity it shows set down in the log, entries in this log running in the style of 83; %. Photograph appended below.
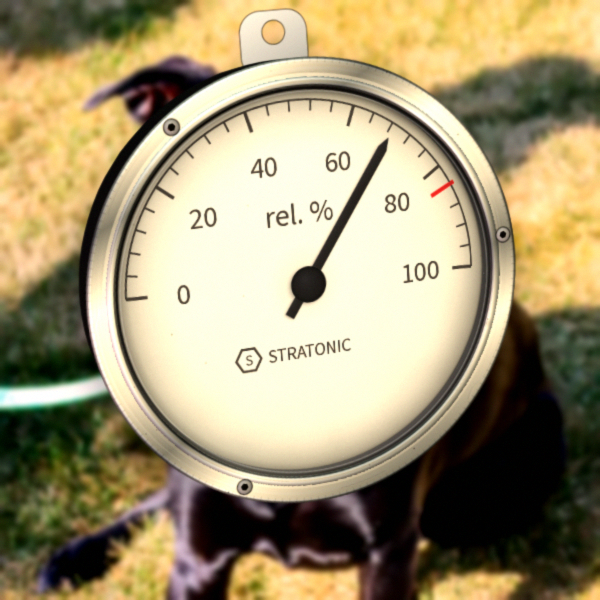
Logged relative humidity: 68; %
